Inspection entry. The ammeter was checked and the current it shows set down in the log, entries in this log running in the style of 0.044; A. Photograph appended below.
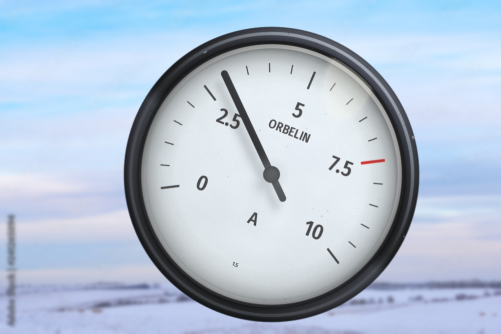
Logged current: 3; A
